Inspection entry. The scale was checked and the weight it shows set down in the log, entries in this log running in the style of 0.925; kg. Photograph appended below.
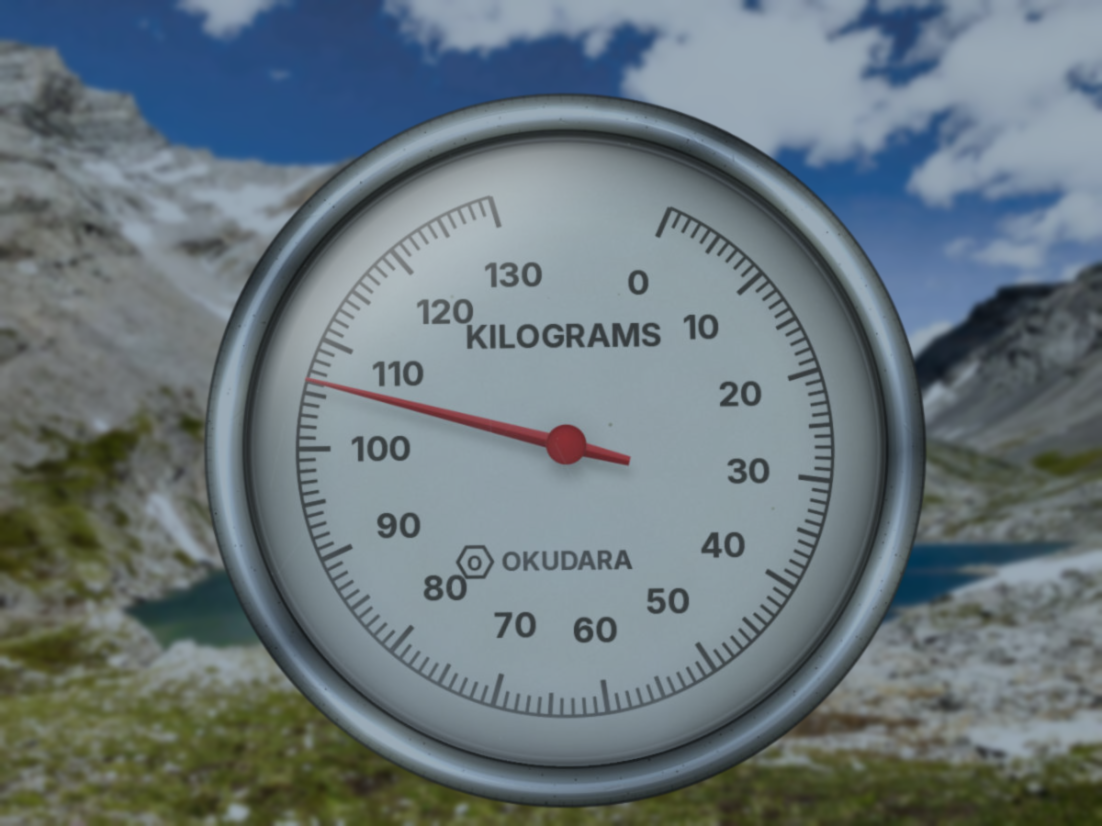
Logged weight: 106; kg
